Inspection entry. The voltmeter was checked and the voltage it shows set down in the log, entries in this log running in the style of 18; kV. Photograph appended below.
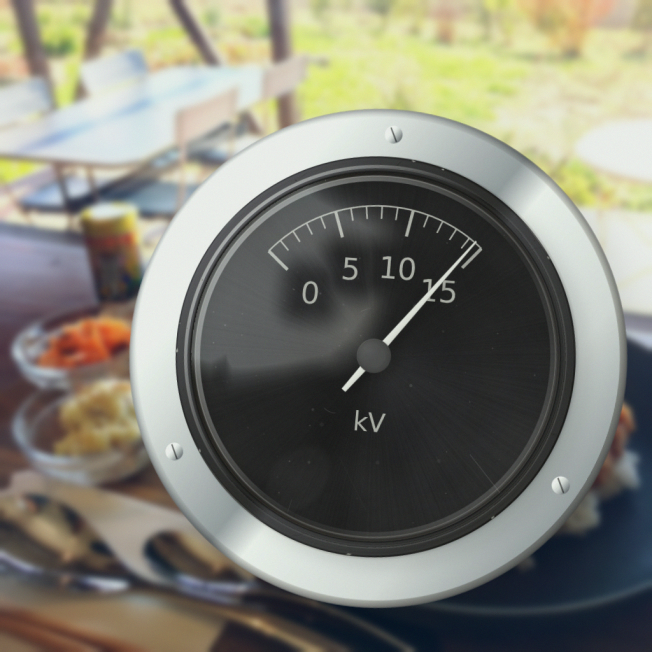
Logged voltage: 14.5; kV
